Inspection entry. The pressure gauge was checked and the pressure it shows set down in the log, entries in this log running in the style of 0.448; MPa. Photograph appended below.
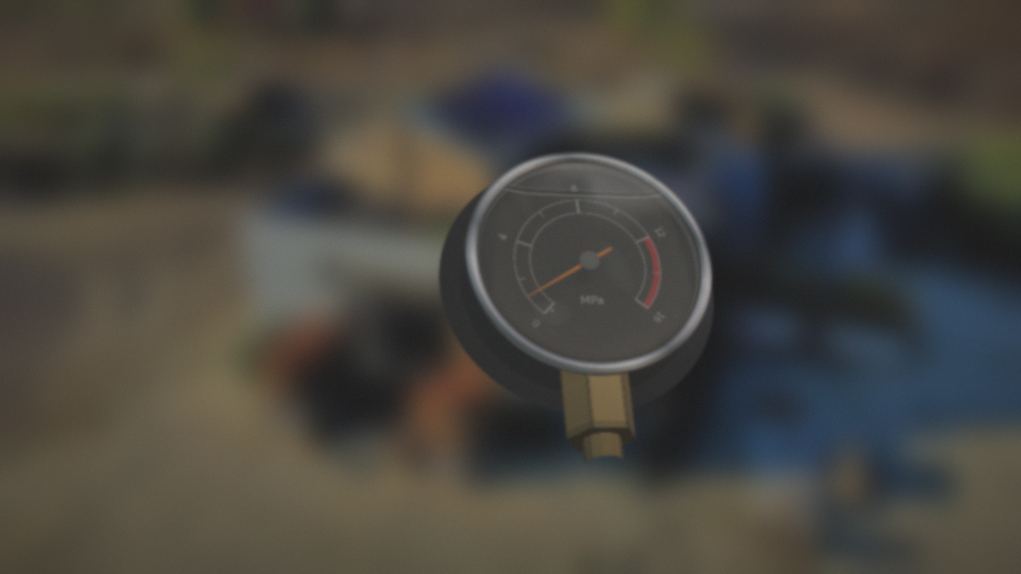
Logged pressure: 1; MPa
